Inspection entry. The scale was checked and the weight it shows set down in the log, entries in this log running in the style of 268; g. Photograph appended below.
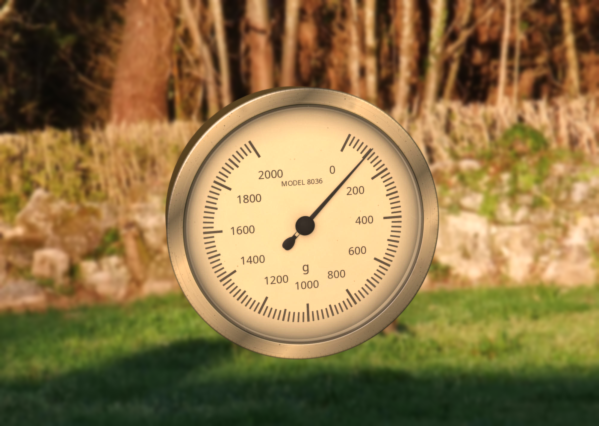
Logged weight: 100; g
